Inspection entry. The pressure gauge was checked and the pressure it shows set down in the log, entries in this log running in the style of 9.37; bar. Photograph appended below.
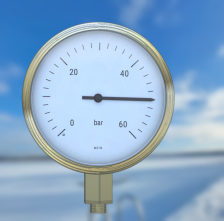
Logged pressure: 50; bar
